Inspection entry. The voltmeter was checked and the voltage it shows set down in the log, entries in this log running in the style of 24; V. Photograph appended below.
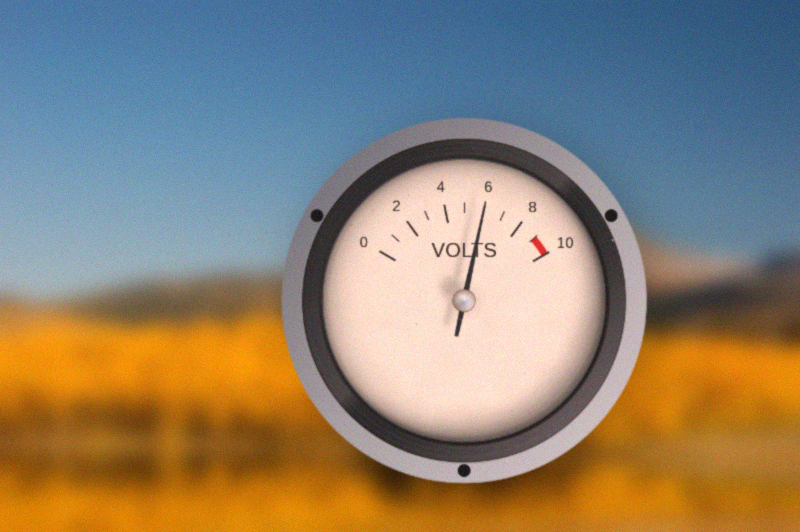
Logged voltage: 6; V
